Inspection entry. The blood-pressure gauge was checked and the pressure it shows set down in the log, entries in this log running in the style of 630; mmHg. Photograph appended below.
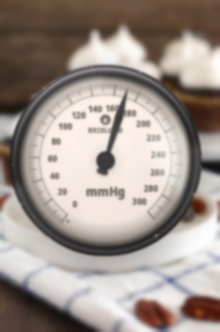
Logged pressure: 170; mmHg
